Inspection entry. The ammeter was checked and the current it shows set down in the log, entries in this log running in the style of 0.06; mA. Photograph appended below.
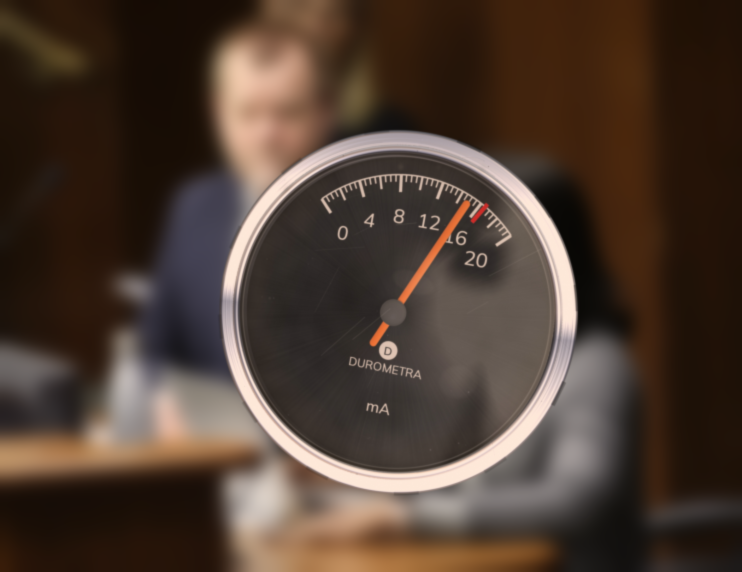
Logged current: 15; mA
